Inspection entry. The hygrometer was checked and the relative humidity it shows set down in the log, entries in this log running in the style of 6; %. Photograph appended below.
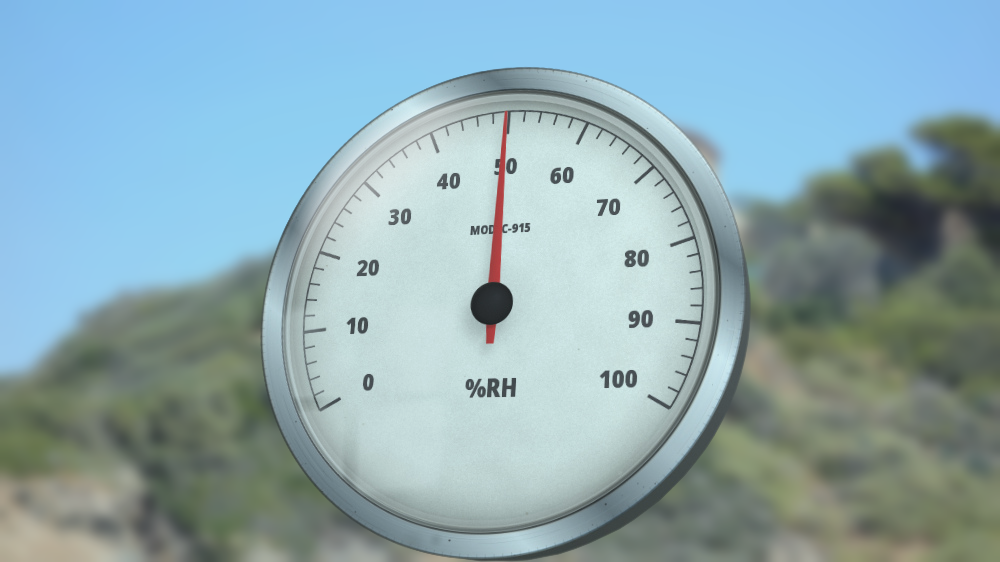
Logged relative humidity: 50; %
